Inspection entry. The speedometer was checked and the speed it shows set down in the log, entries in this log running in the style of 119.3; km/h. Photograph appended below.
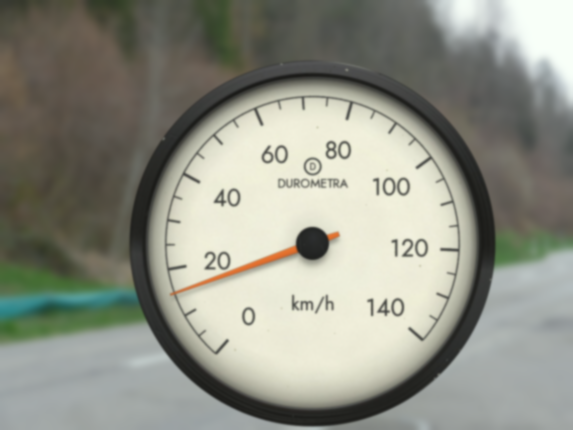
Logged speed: 15; km/h
